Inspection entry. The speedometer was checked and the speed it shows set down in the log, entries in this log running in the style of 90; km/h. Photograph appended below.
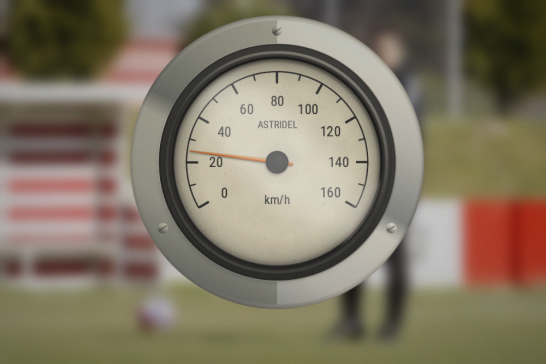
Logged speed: 25; km/h
